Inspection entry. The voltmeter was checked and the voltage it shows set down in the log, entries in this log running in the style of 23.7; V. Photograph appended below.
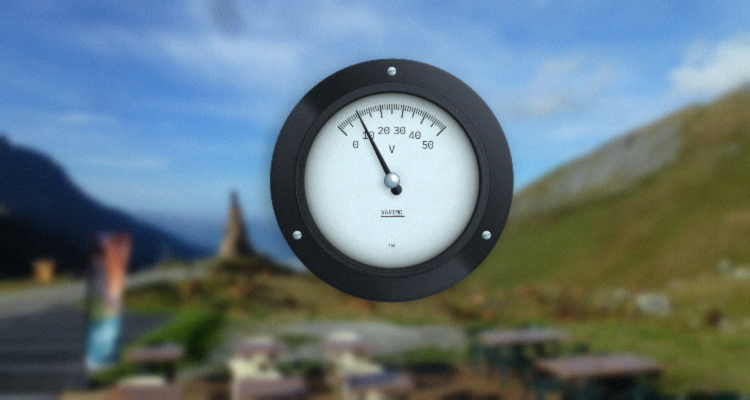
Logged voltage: 10; V
